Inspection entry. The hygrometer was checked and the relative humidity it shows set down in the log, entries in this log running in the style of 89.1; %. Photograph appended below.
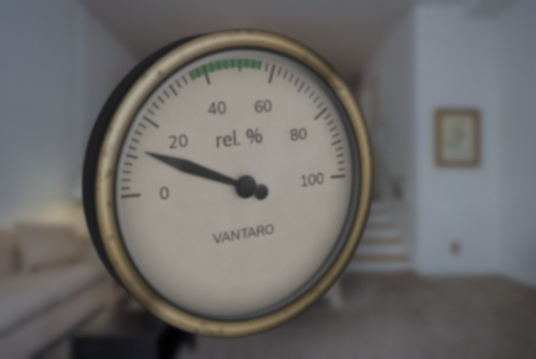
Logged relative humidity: 12; %
